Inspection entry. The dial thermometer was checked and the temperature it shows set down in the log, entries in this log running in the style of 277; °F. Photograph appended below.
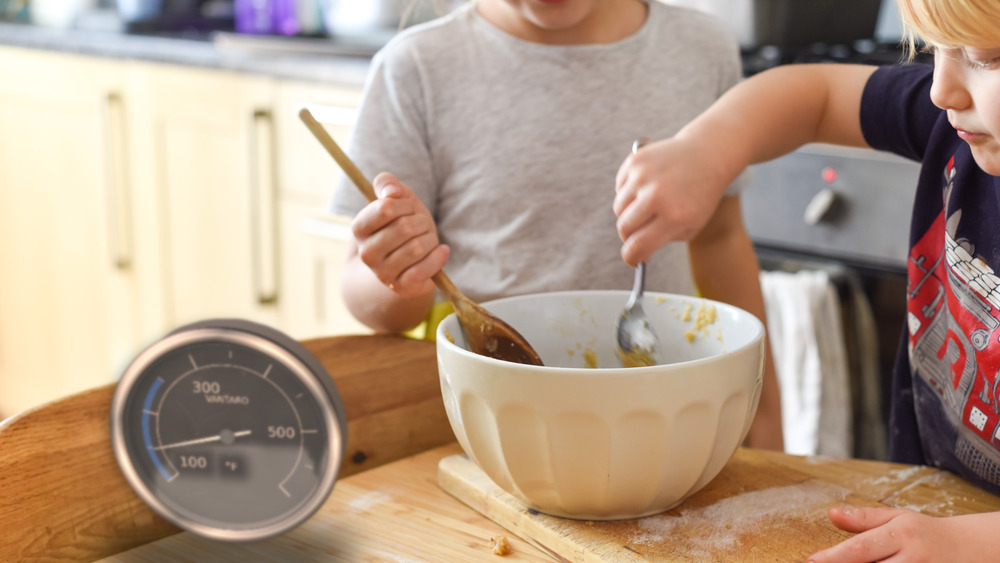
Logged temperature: 150; °F
